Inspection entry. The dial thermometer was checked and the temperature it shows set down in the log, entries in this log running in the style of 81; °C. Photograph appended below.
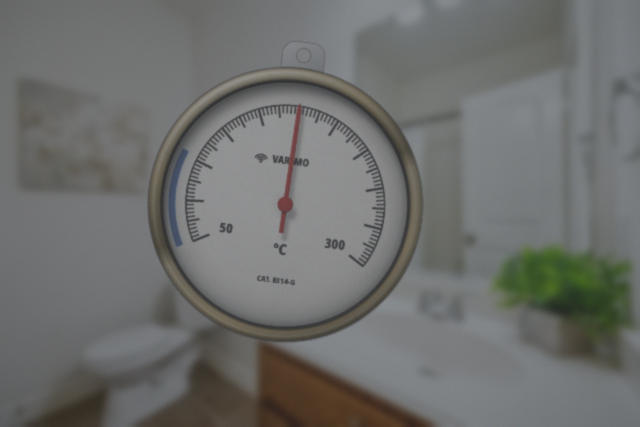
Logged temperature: 175; °C
